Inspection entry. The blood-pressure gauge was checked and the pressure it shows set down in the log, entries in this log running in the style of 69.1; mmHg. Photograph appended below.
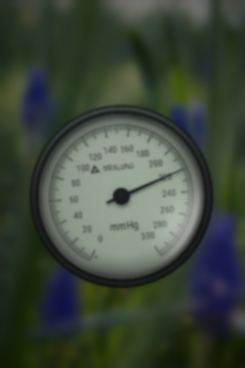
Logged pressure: 220; mmHg
